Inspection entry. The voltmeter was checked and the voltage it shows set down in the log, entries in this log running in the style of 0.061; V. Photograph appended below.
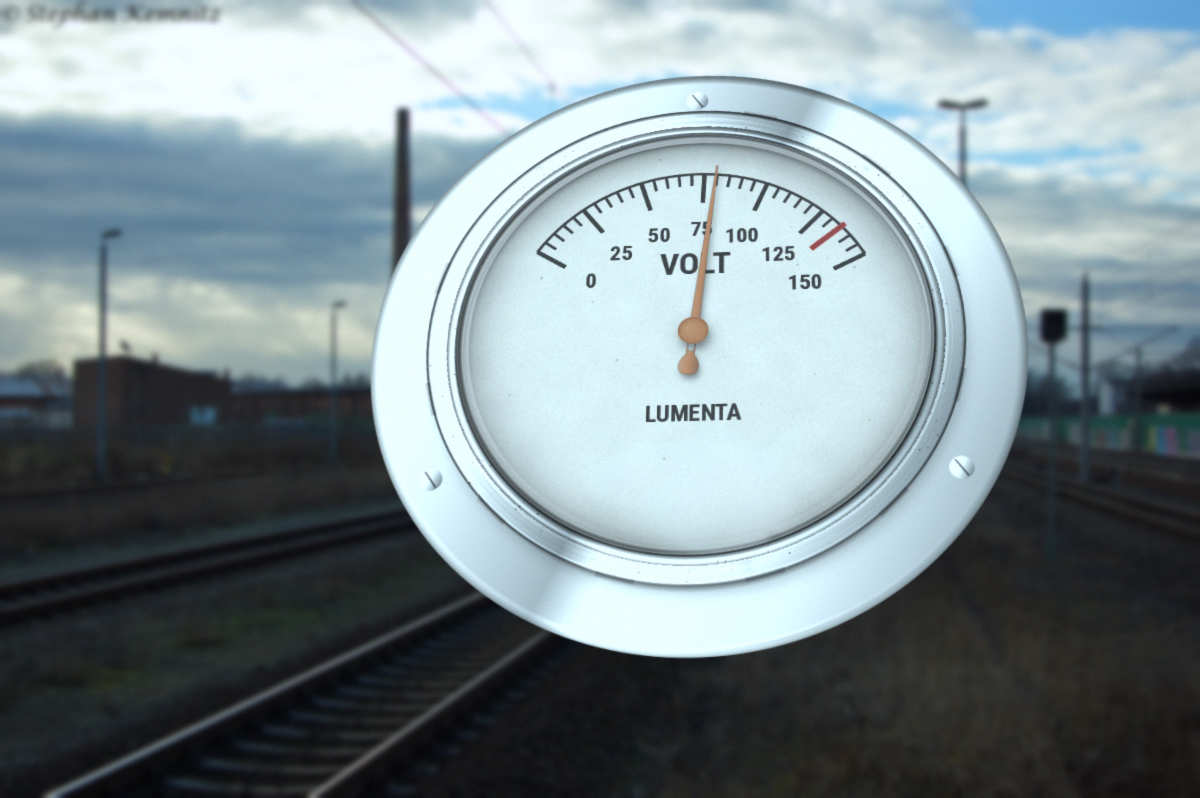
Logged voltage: 80; V
